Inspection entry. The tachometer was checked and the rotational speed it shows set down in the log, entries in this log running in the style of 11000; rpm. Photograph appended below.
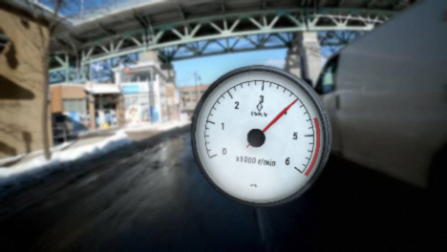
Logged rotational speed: 4000; rpm
